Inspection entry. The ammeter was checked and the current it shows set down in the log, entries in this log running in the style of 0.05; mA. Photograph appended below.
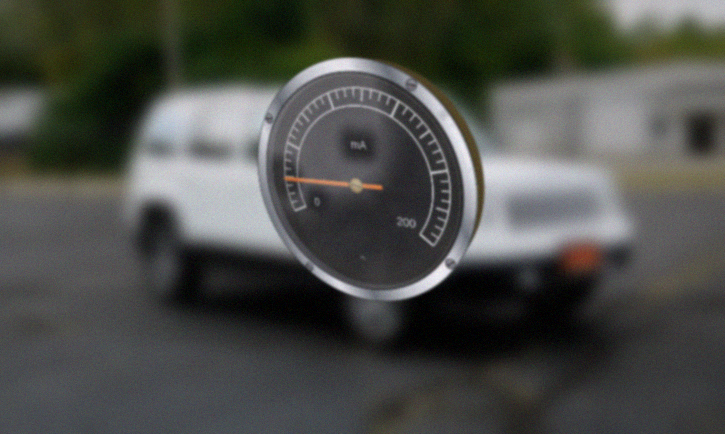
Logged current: 20; mA
